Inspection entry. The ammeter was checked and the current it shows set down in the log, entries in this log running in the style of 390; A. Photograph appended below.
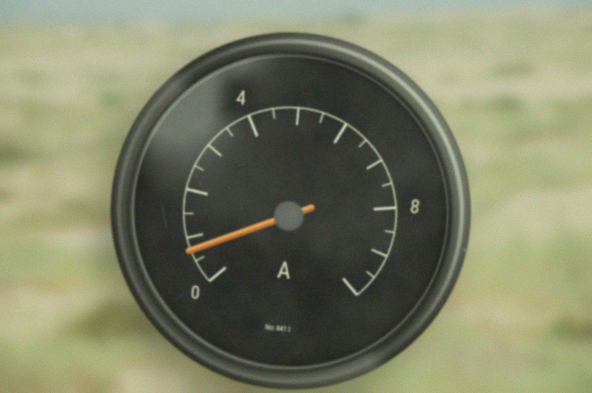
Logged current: 0.75; A
